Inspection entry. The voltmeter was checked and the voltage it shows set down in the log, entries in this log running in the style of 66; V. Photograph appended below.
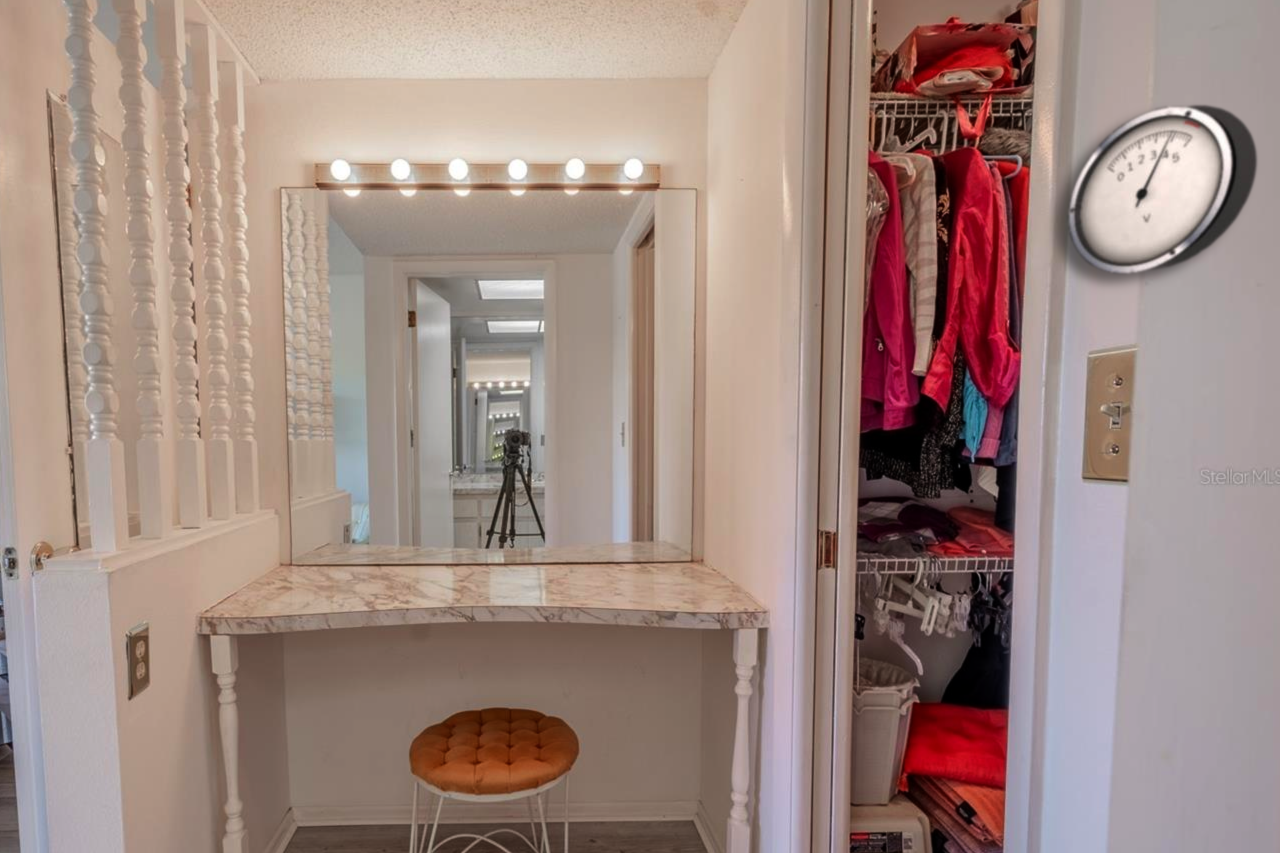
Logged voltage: 4; V
